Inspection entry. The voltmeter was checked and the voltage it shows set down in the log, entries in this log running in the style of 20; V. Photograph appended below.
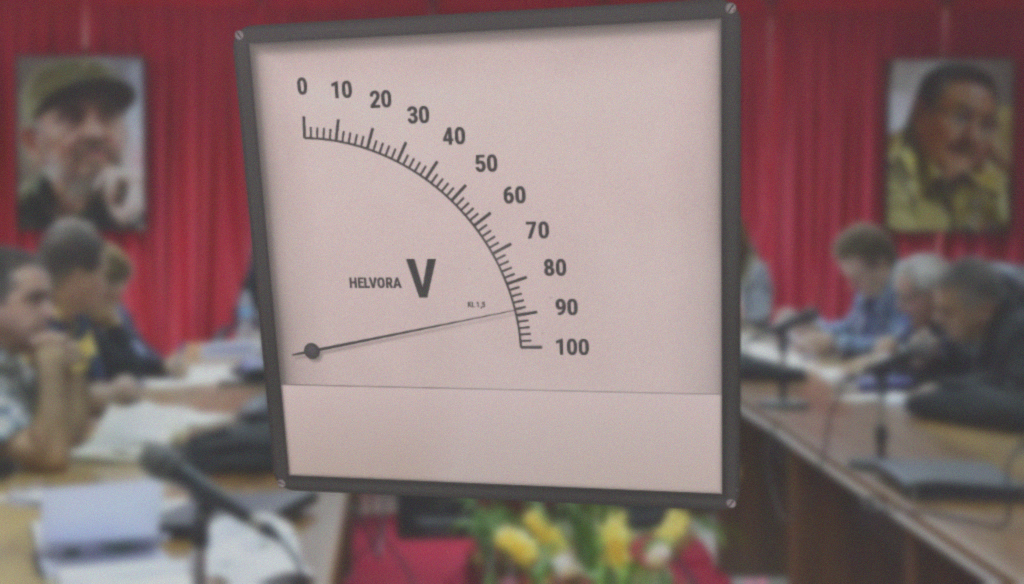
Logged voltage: 88; V
